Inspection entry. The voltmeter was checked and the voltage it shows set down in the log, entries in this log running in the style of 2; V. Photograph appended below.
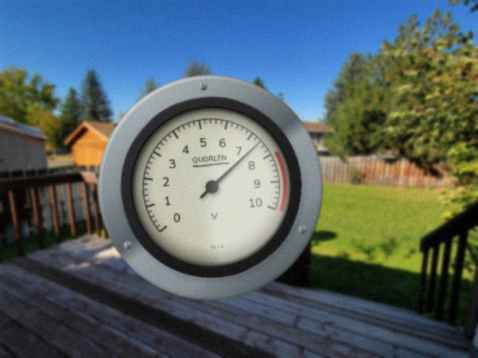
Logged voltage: 7.4; V
